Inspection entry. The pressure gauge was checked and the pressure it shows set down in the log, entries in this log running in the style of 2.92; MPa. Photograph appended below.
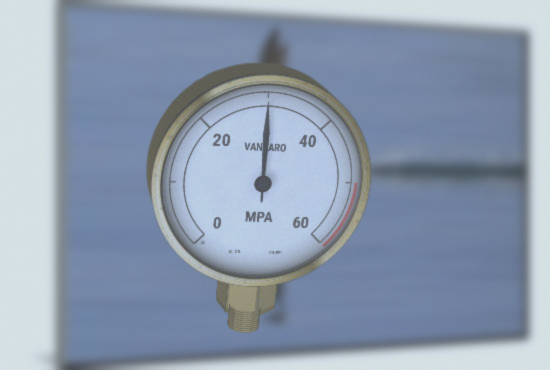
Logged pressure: 30; MPa
